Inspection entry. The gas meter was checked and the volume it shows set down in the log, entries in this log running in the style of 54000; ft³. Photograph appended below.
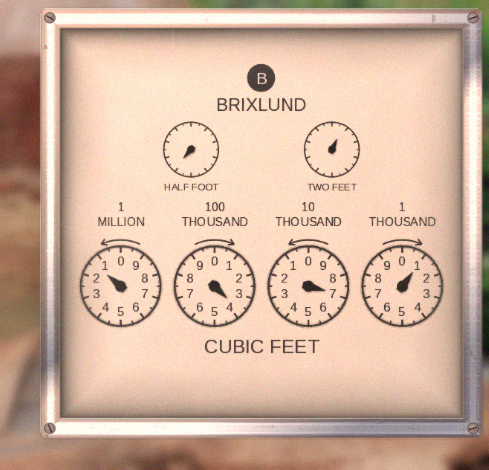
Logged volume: 137100; ft³
